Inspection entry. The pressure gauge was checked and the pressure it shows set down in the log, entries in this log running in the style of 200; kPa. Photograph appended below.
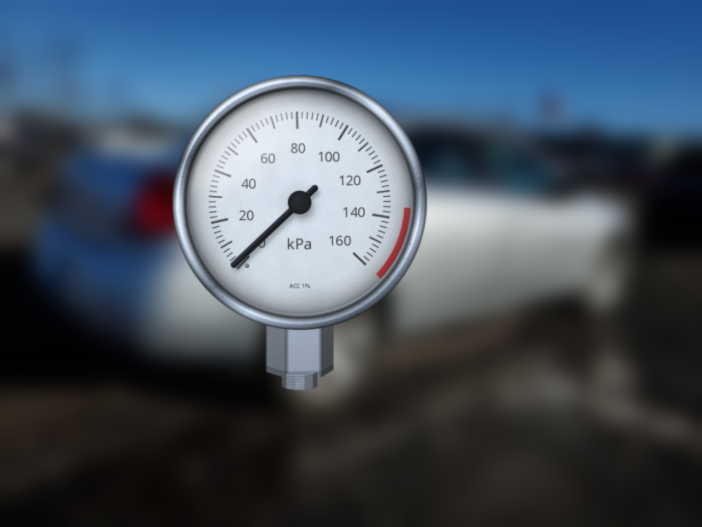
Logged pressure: 2; kPa
